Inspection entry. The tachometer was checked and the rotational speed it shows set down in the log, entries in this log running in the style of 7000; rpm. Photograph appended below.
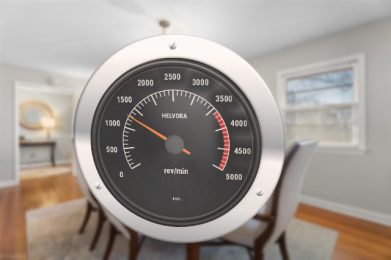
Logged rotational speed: 1300; rpm
